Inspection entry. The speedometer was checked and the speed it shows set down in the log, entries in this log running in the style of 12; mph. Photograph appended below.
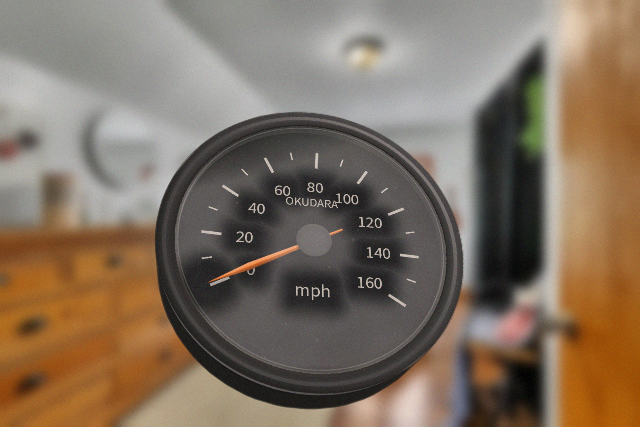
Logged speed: 0; mph
